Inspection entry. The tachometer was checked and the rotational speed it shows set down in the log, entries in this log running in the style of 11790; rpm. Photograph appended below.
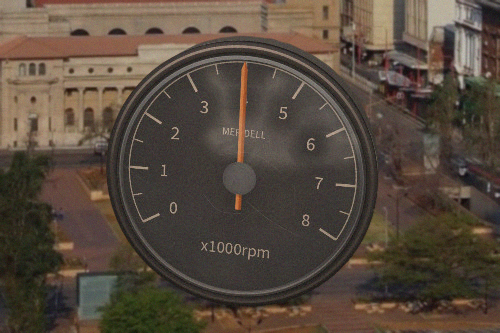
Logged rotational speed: 4000; rpm
